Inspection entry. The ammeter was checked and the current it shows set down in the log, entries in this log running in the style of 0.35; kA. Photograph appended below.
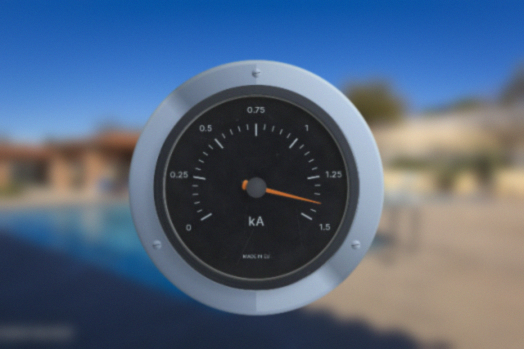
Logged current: 1.4; kA
